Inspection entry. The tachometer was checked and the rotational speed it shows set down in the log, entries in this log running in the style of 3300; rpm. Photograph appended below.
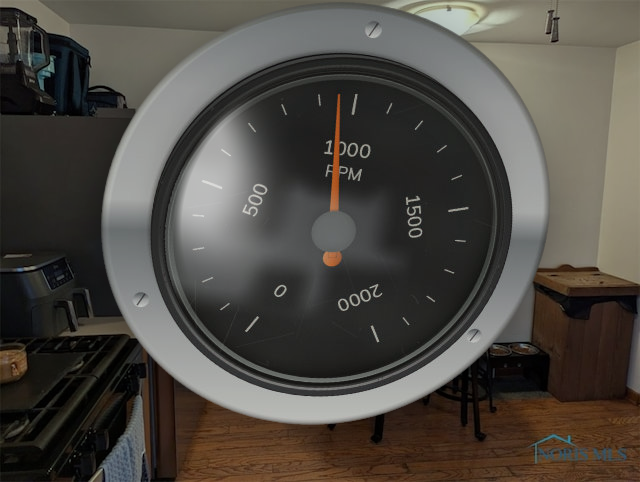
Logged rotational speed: 950; rpm
